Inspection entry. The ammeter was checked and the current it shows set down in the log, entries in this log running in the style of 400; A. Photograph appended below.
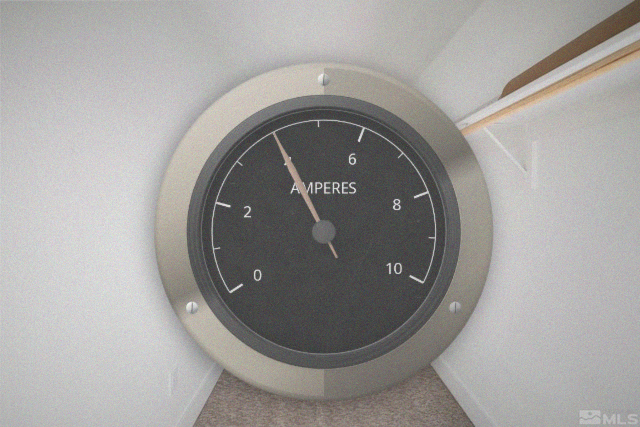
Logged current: 4; A
